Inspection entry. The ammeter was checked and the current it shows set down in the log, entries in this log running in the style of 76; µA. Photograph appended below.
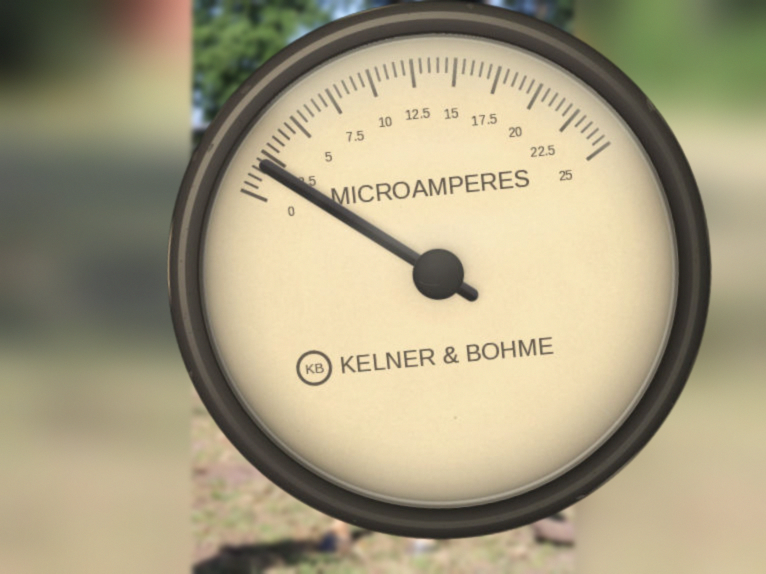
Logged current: 2; µA
